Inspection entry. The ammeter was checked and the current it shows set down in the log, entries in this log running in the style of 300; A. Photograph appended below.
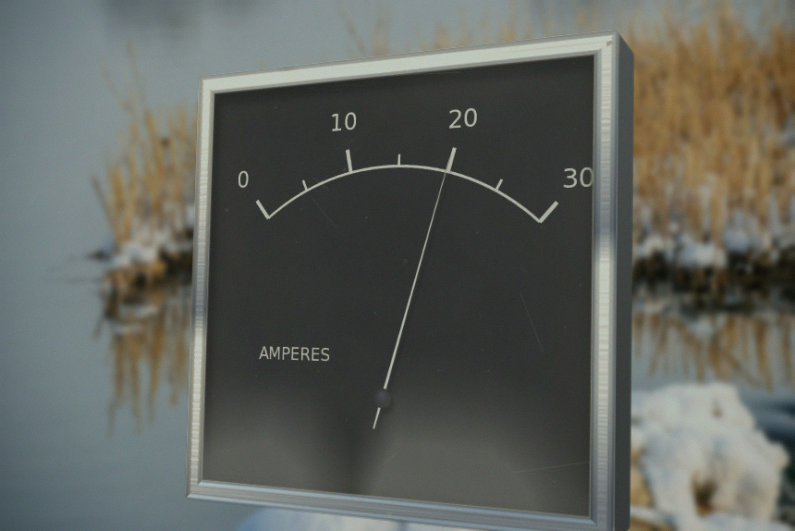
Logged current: 20; A
